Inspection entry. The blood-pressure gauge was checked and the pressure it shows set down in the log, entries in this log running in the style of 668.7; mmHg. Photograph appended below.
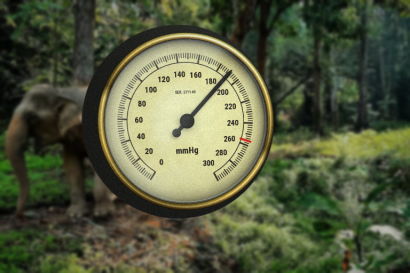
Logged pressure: 190; mmHg
